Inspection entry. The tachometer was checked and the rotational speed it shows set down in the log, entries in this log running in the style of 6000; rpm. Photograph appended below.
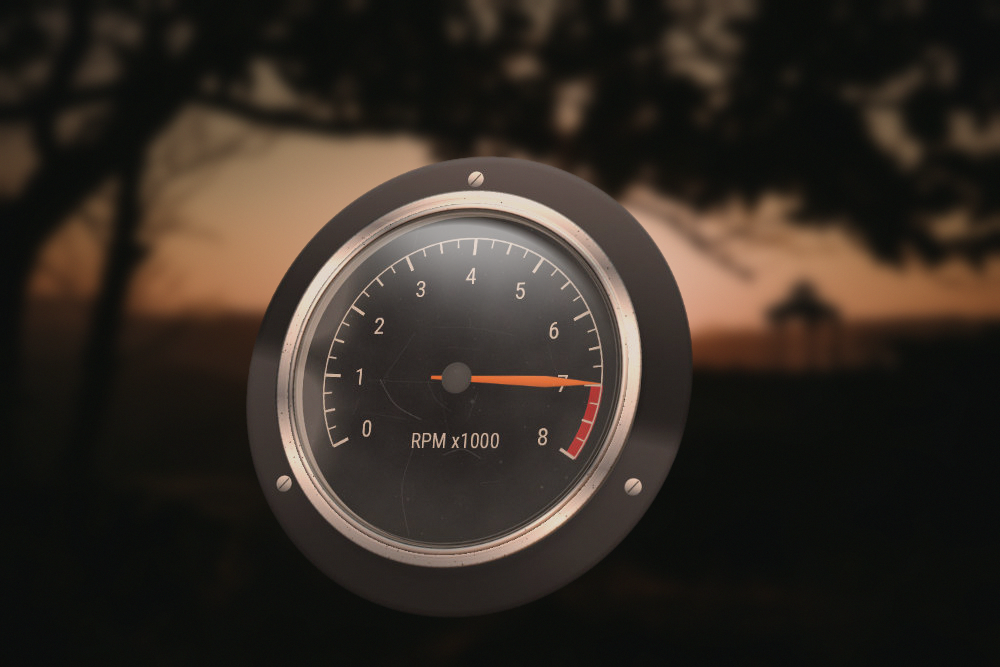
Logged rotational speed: 7000; rpm
